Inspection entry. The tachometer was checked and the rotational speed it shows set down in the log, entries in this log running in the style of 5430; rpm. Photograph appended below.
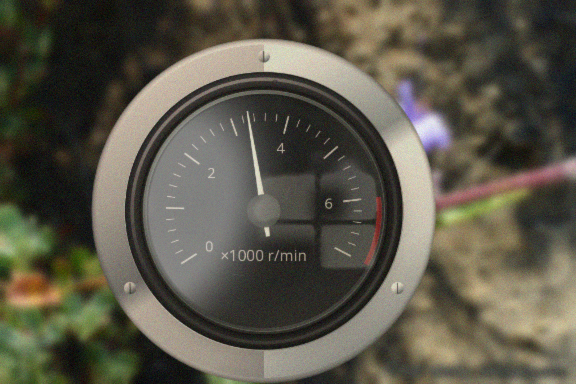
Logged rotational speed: 3300; rpm
